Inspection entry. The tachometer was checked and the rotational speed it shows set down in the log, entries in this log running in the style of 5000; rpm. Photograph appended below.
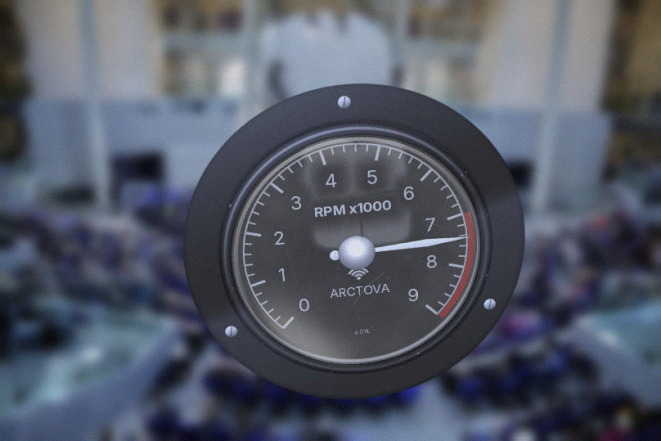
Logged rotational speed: 7400; rpm
